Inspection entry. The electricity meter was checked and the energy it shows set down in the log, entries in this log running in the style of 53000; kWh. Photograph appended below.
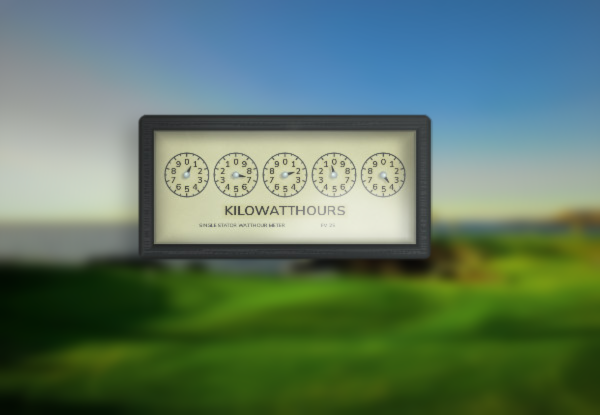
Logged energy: 7204; kWh
